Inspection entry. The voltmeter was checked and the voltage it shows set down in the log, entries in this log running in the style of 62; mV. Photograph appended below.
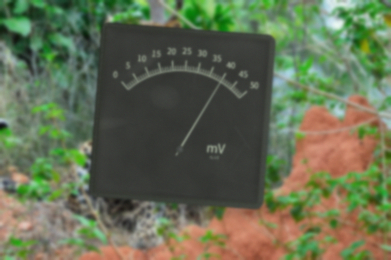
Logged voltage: 40; mV
